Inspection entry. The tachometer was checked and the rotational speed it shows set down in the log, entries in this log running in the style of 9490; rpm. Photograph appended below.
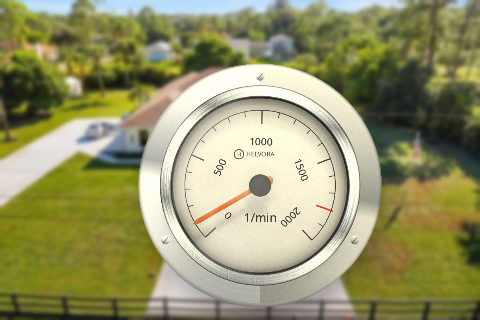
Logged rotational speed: 100; rpm
